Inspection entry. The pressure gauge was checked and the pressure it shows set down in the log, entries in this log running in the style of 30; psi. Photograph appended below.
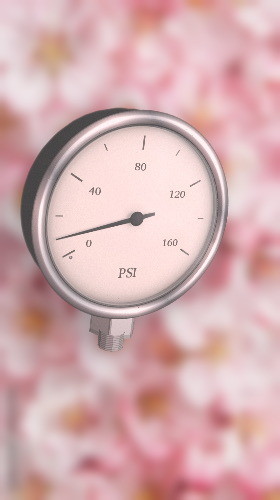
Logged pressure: 10; psi
